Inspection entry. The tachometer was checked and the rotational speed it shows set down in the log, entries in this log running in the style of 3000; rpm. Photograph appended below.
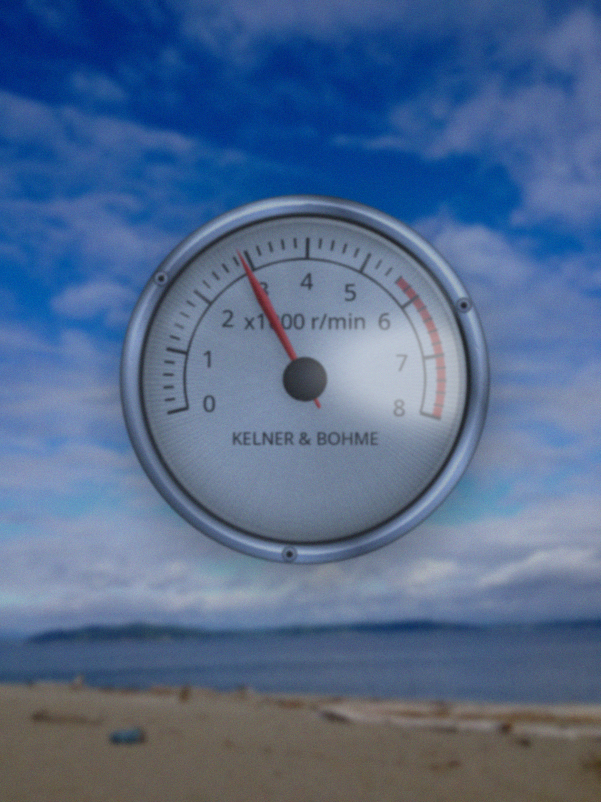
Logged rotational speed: 2900; rpm
